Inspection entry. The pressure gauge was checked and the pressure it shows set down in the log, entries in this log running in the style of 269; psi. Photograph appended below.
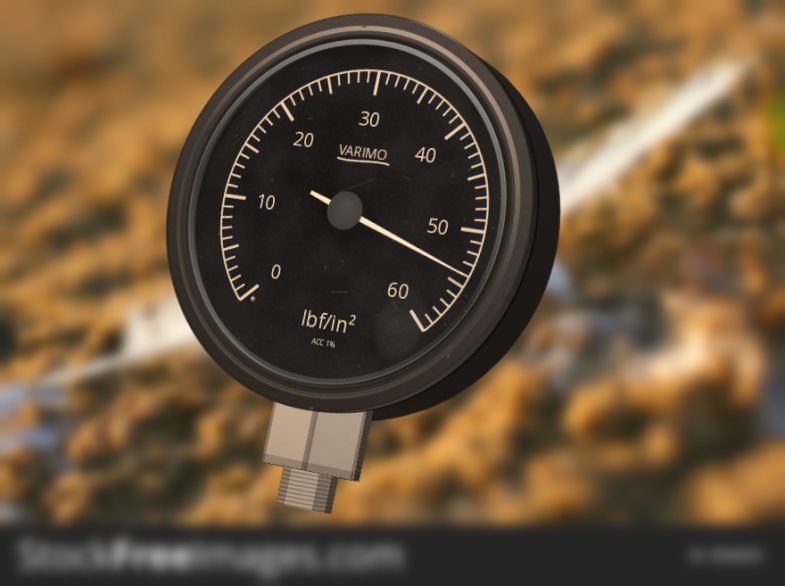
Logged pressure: 54; psi
